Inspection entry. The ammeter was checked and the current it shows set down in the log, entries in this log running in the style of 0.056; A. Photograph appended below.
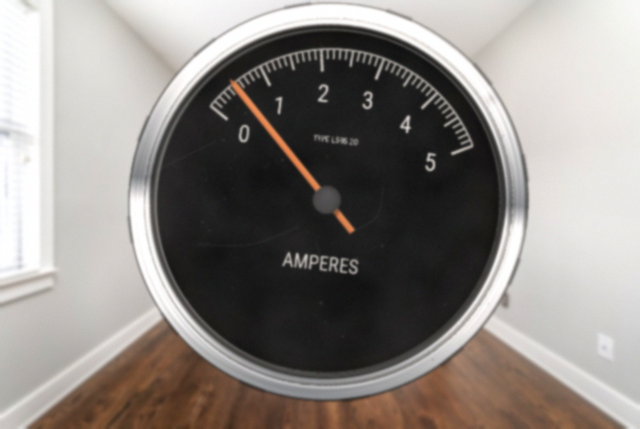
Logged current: 0.5; A
